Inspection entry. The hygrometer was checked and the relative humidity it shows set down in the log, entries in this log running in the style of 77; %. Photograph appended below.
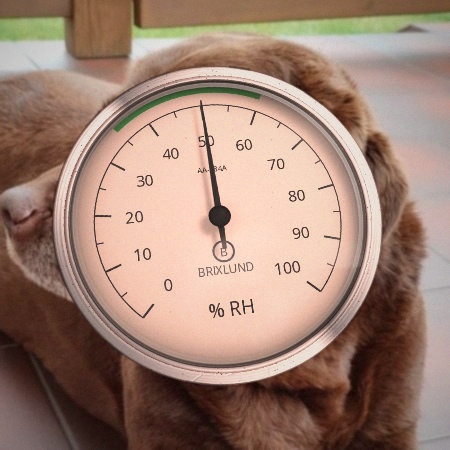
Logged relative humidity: 50; %
